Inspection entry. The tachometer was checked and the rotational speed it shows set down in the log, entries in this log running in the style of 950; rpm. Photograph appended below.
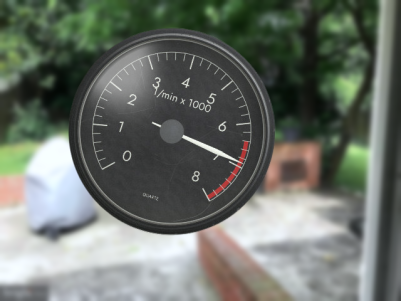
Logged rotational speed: 6900; rpm
